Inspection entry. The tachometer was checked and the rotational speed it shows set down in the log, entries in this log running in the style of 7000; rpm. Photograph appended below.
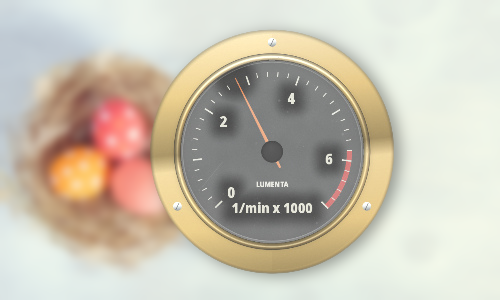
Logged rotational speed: 2800; rpm
